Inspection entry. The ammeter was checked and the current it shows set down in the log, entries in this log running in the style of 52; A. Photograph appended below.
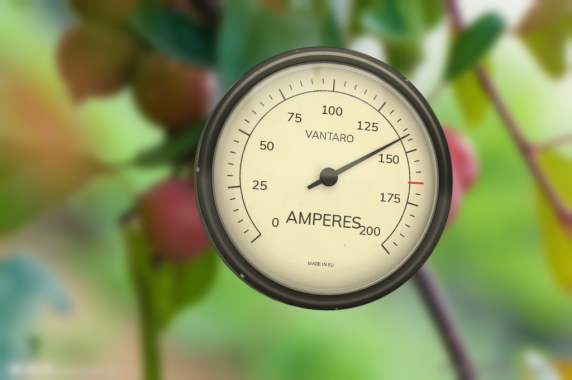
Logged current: 142.5; A
